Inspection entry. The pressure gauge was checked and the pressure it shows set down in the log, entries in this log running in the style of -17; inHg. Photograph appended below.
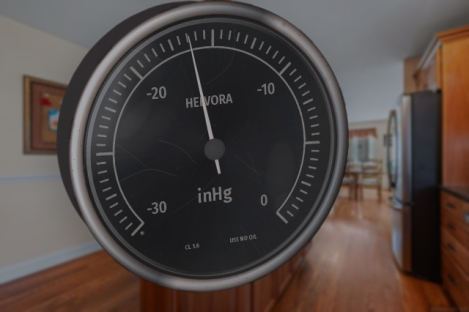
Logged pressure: -16.5; inHg
